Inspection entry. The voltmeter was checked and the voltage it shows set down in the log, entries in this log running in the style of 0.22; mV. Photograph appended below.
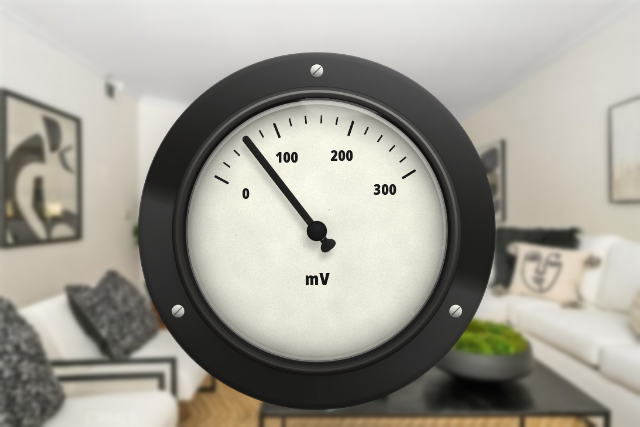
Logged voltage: 60; mV
